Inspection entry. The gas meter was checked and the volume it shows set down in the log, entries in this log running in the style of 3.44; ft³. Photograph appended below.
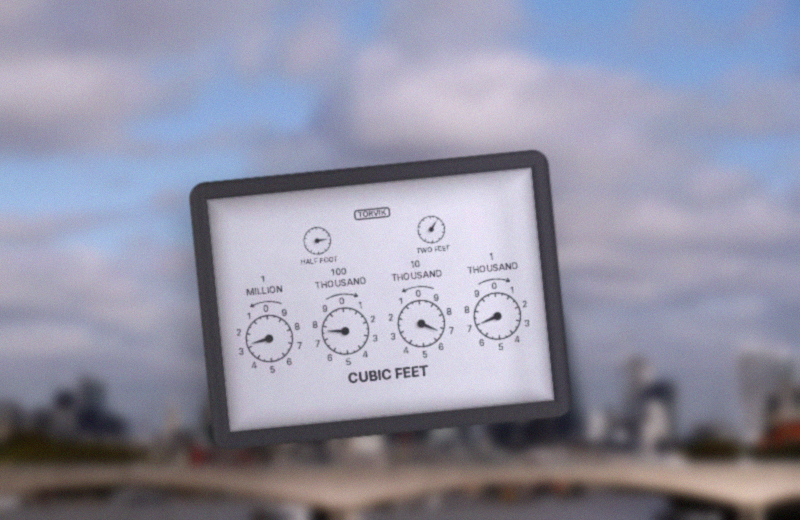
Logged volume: 276700; ft³
